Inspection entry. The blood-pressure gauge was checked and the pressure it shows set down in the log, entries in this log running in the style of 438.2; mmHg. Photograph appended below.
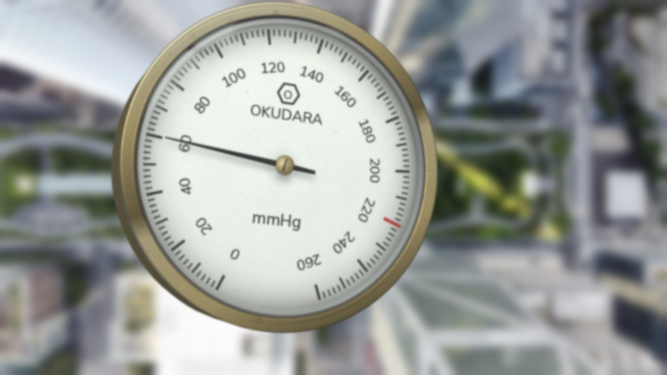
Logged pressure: 60; mmHg
